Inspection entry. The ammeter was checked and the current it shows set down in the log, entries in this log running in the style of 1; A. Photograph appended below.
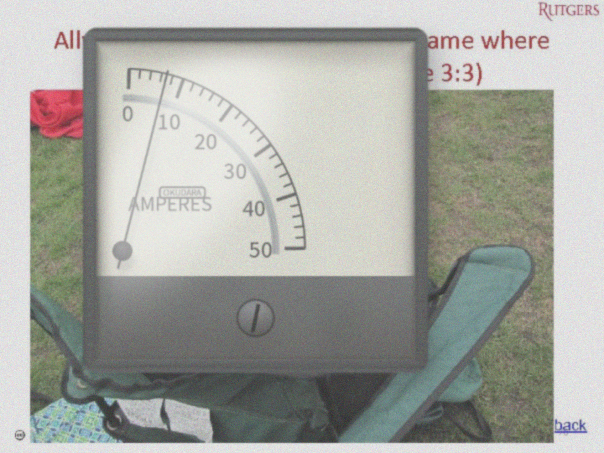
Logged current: 7; A
